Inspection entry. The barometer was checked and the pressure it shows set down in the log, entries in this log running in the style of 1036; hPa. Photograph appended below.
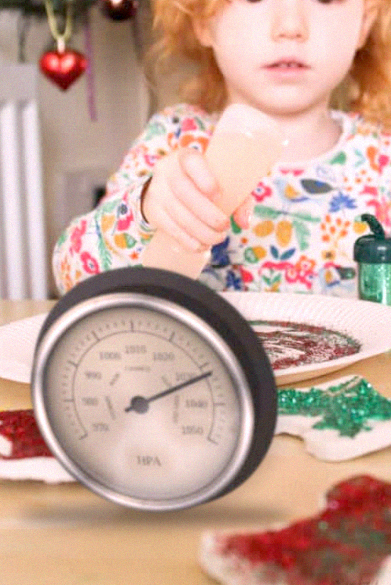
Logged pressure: 1032; hPa
